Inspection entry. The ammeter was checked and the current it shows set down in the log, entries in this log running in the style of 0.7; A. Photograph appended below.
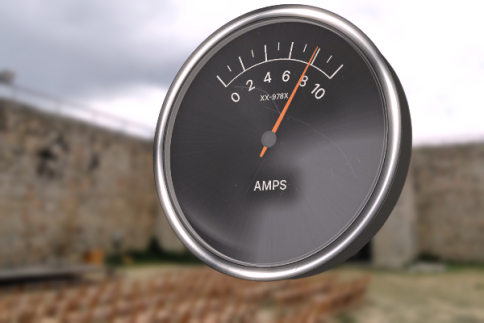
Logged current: 8; A
